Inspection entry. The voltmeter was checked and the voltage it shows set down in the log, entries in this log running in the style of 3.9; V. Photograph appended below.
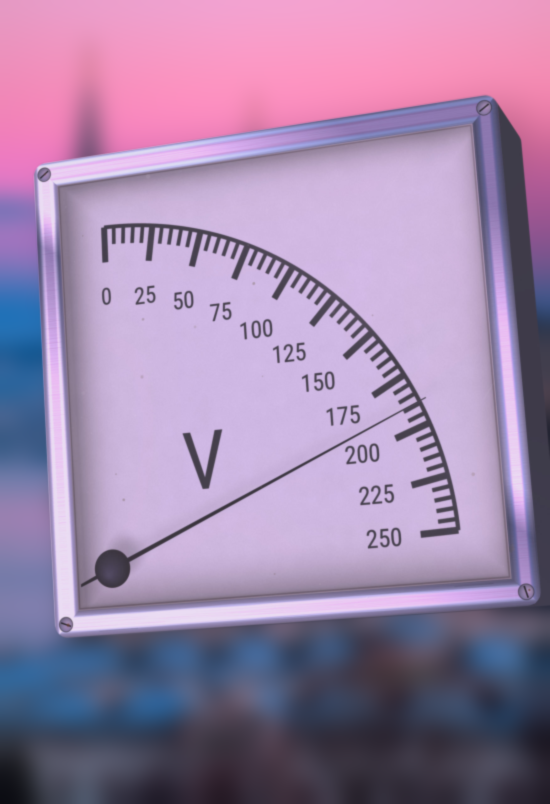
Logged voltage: 190; V
